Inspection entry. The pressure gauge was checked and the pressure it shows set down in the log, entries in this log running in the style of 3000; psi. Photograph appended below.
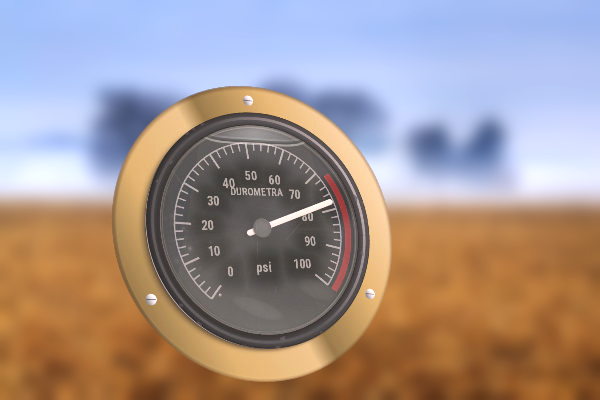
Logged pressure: 78; psi
